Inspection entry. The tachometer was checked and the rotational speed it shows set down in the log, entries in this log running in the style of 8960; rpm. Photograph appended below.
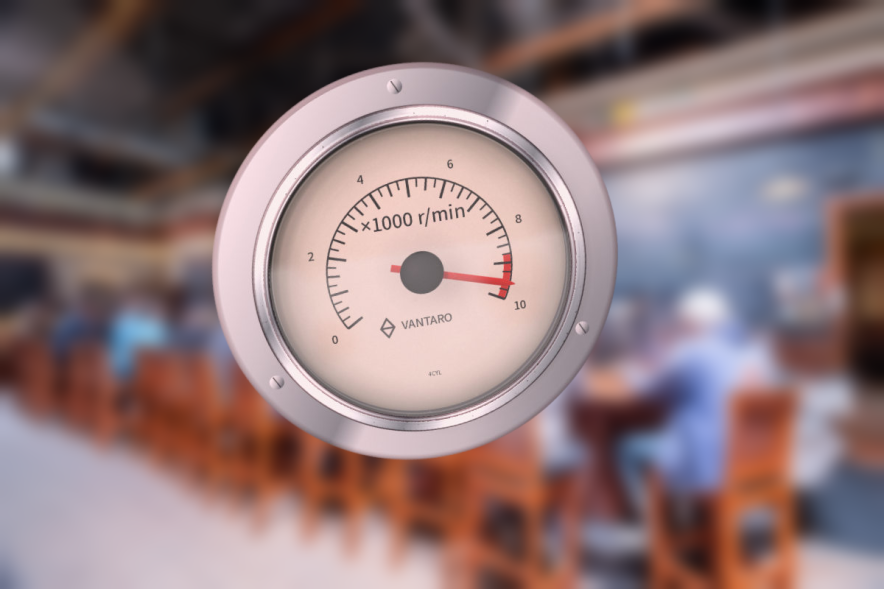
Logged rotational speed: 9500; rpm
